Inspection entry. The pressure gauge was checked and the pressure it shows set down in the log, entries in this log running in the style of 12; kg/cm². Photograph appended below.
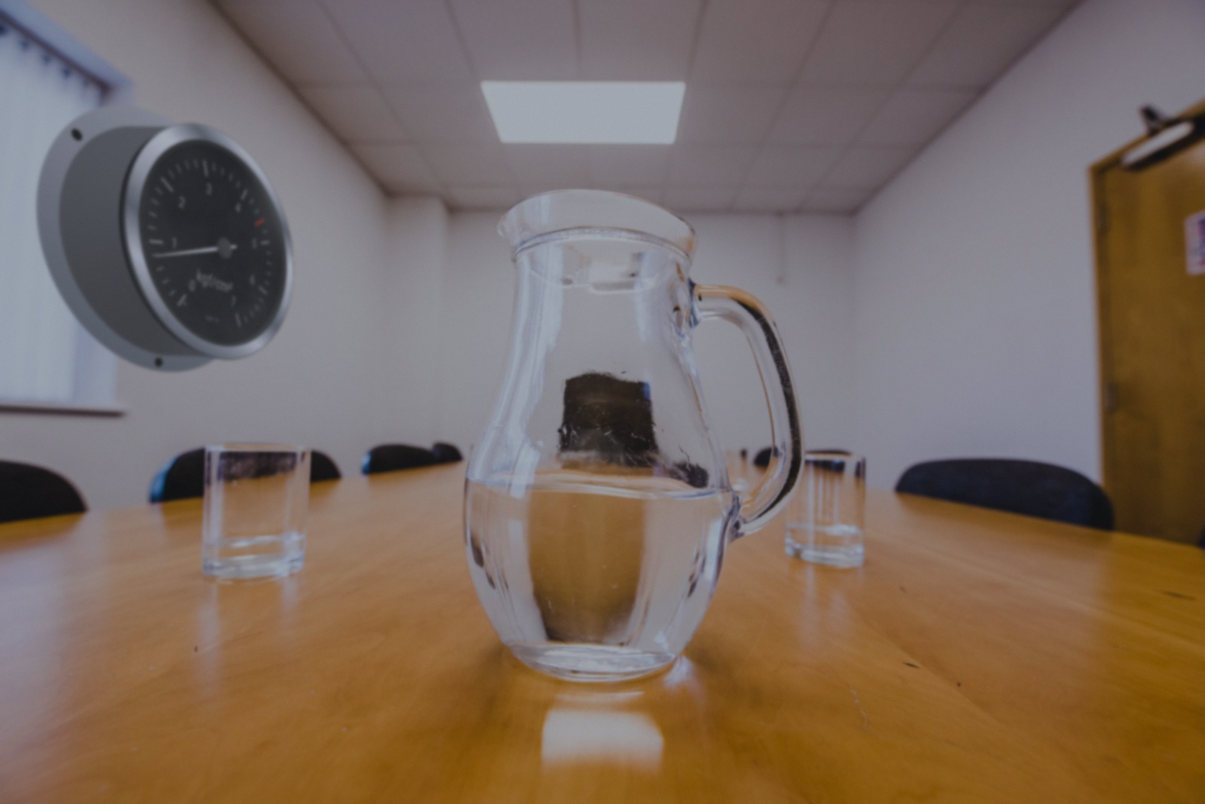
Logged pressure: 0.8; kg/cm²
